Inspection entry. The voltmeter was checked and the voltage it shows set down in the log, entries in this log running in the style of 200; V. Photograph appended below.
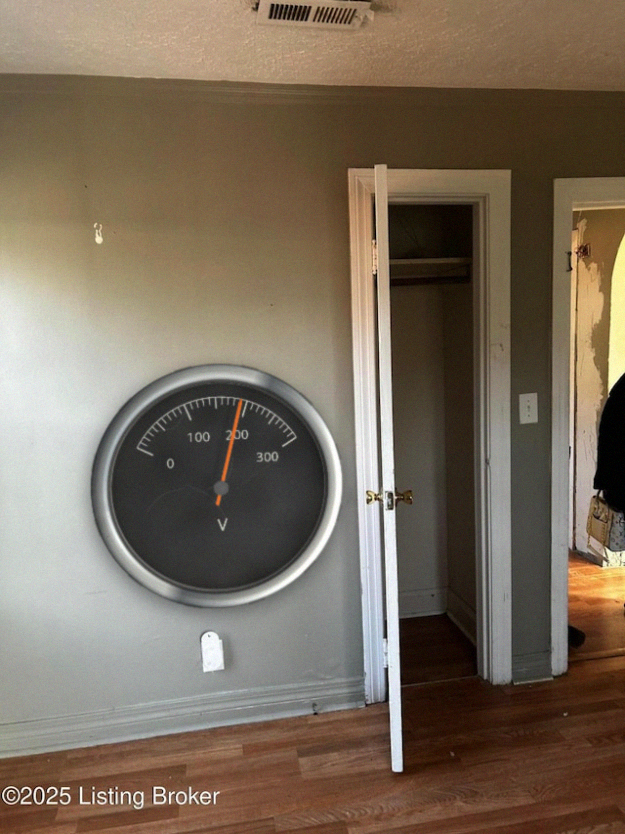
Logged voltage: 190; V
